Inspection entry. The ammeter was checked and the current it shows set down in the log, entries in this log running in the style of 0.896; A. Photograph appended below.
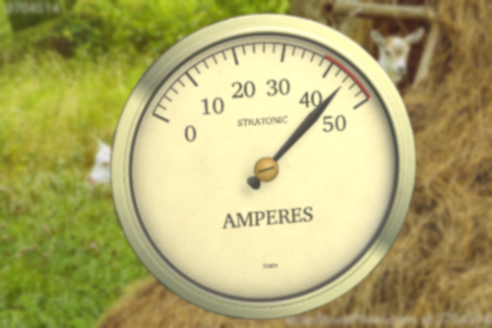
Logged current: 44; A
